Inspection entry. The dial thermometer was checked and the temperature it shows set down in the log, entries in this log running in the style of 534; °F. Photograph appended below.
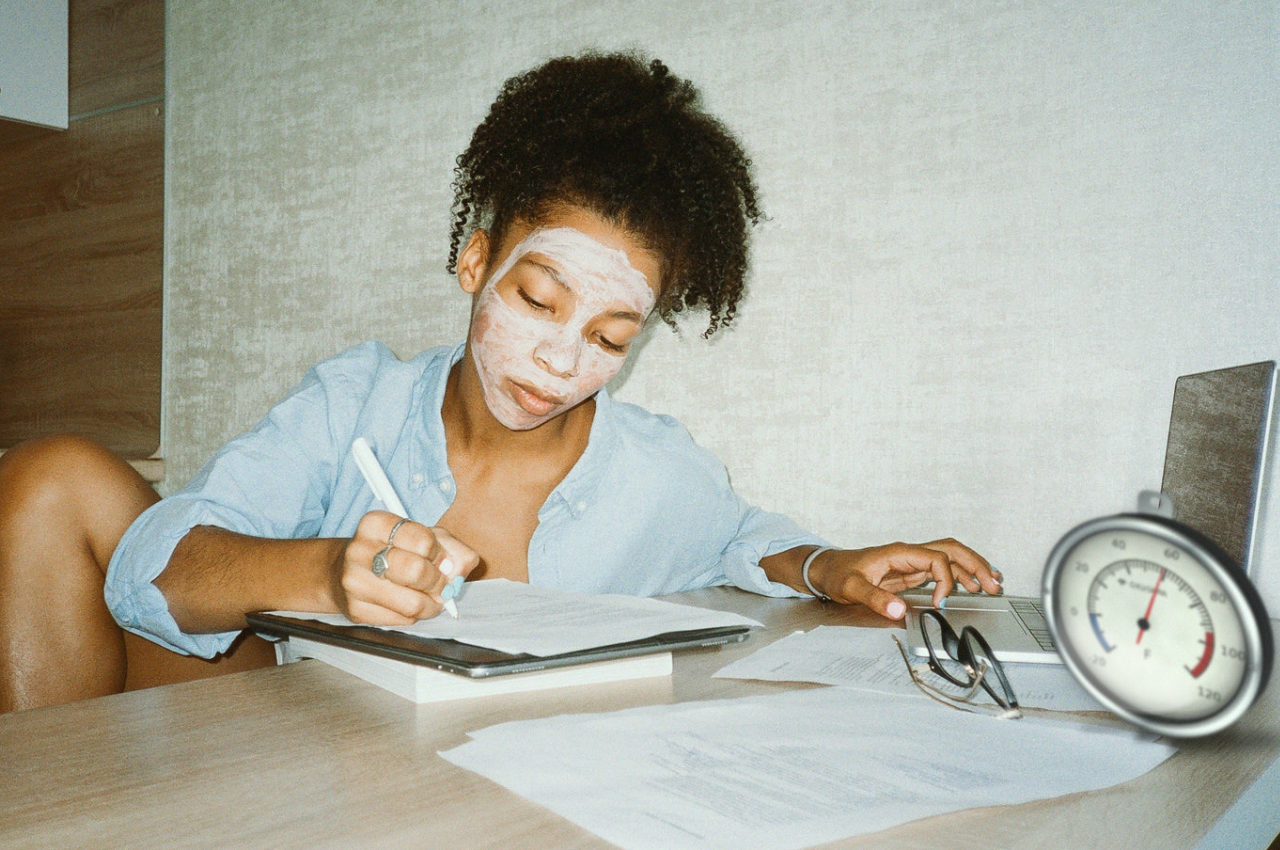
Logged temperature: 60; °F
